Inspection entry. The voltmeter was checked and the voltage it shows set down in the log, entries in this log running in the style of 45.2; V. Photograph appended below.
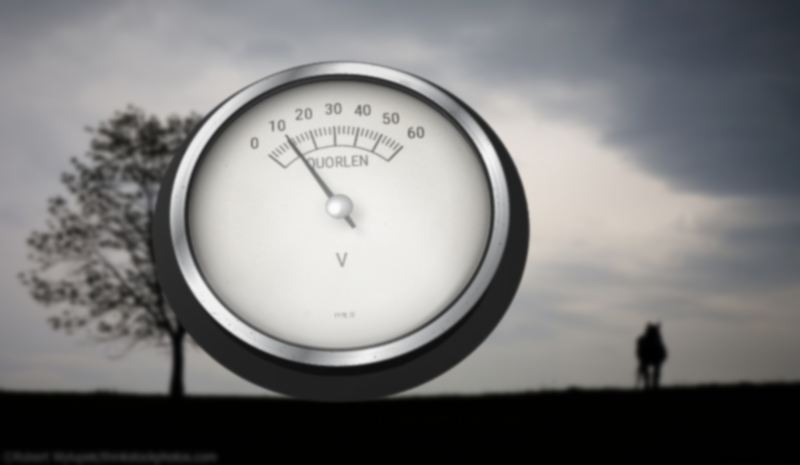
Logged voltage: 10; V
